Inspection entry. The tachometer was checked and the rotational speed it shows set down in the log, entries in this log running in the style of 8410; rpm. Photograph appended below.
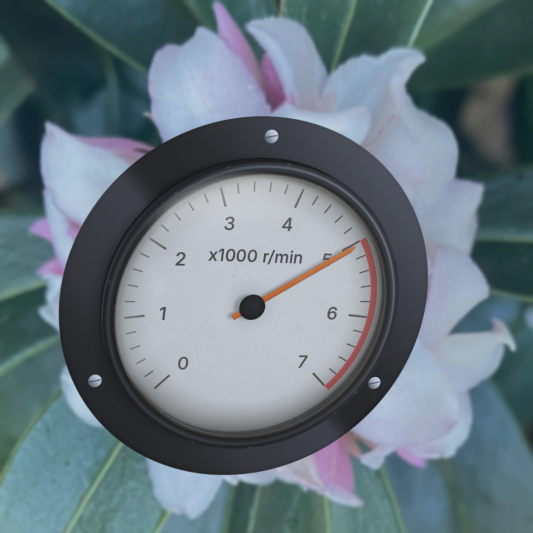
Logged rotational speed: 5000; rpm
